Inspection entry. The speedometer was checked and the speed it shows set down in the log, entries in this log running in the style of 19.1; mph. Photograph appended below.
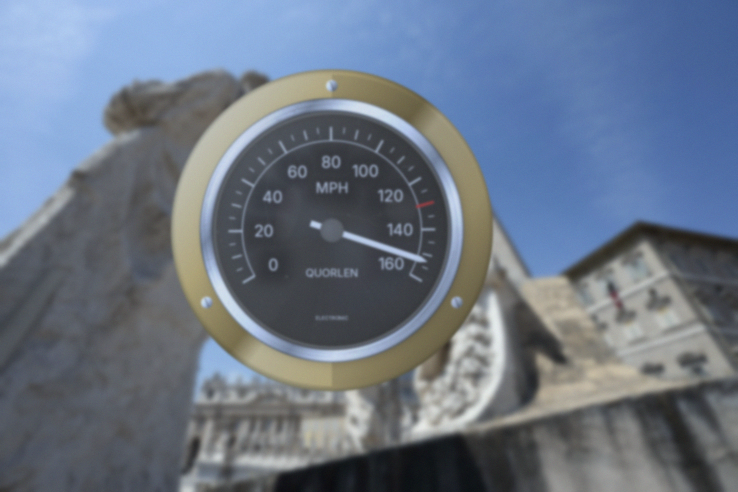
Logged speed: 152.5; mph
